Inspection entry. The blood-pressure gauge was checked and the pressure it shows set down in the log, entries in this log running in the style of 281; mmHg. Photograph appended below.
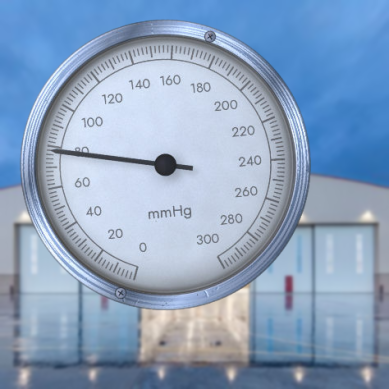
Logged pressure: 78; mmHg
